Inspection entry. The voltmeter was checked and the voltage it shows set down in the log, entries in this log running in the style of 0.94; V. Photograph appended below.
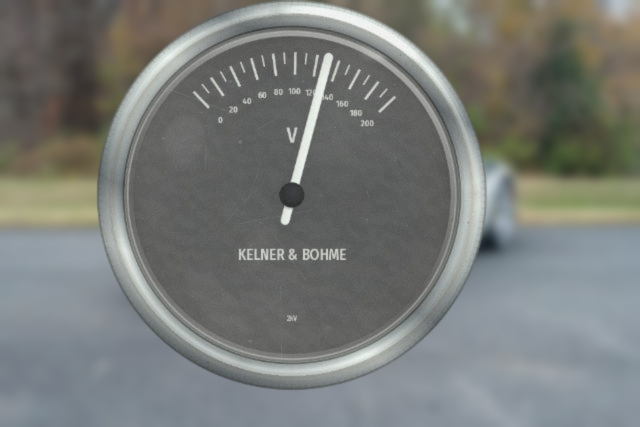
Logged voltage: 130; V
